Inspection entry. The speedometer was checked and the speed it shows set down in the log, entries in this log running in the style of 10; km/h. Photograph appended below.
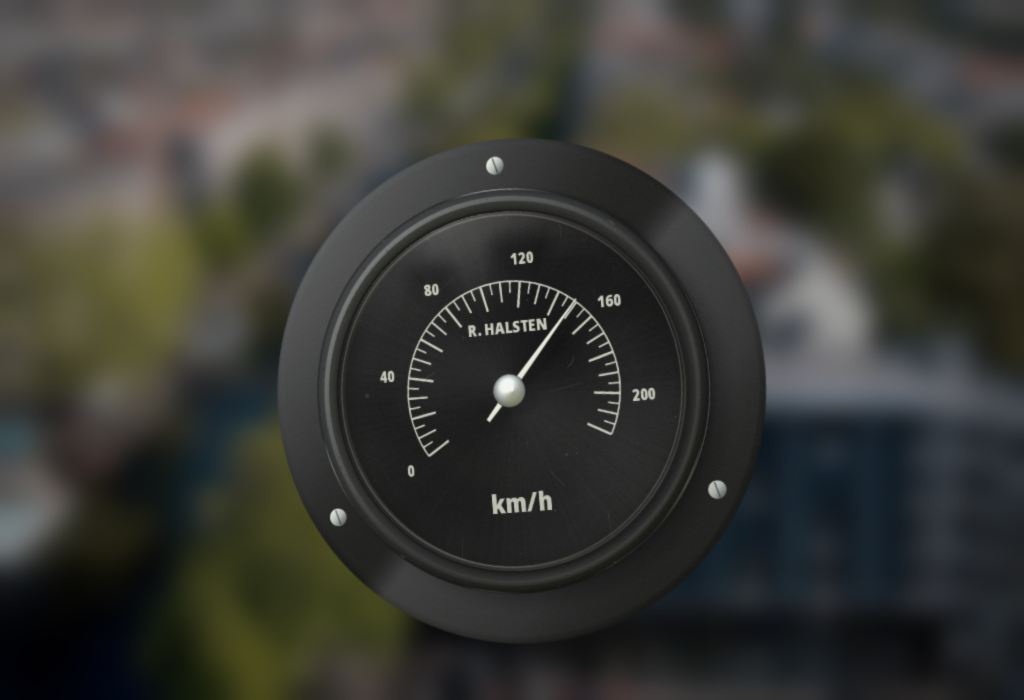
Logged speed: 150; km/h
